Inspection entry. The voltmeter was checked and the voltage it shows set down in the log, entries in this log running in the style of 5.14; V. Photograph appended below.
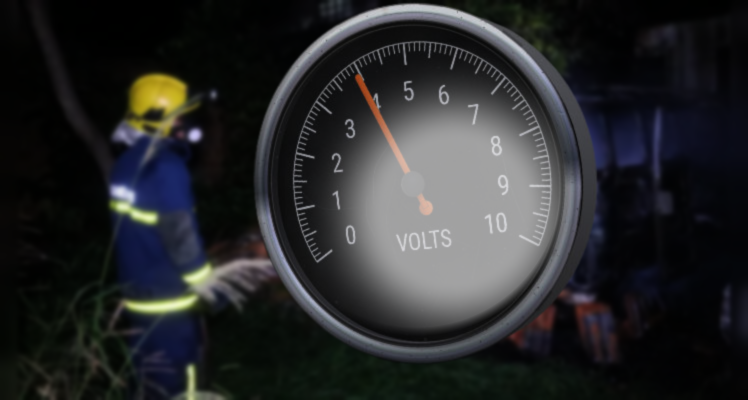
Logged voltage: 4; V
